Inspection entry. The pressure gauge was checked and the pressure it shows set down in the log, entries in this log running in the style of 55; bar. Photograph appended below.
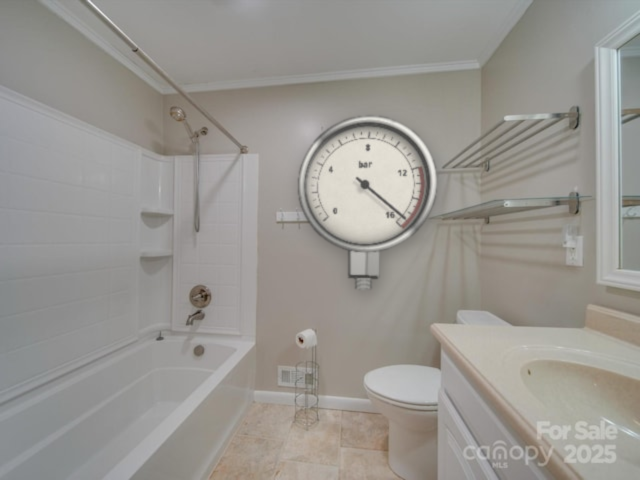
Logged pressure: 15.5; bar
